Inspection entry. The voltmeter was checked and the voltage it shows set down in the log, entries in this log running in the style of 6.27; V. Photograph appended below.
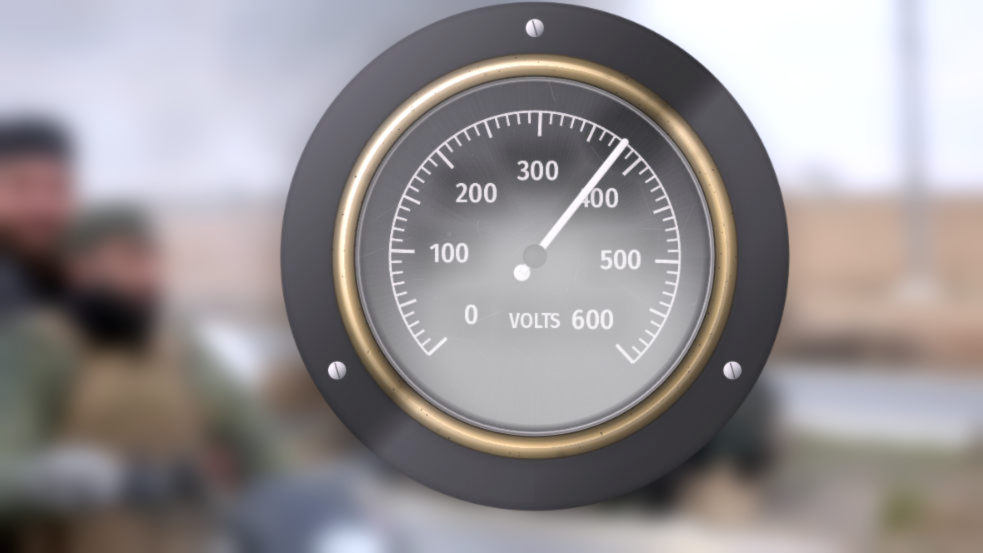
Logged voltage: 380; V
